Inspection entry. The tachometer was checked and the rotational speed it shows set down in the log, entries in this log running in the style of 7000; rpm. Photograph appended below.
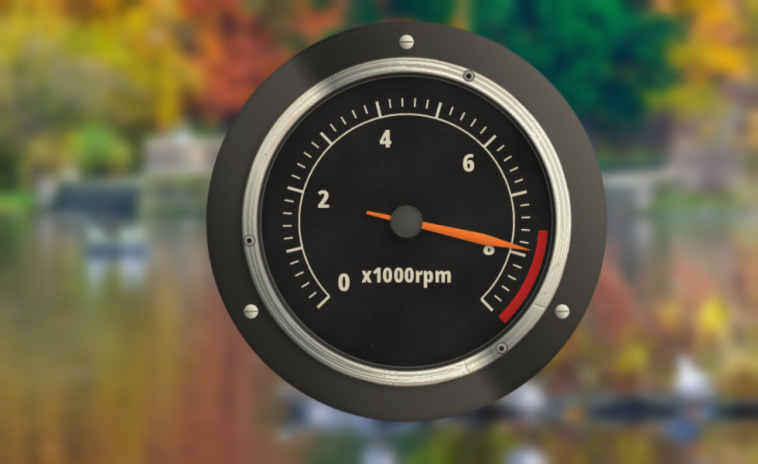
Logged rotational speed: 7900; rpm
